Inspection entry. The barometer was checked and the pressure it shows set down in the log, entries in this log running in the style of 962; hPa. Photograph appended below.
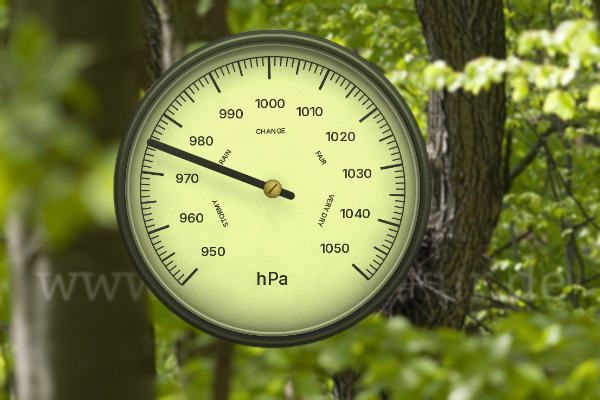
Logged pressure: 975; hPa
